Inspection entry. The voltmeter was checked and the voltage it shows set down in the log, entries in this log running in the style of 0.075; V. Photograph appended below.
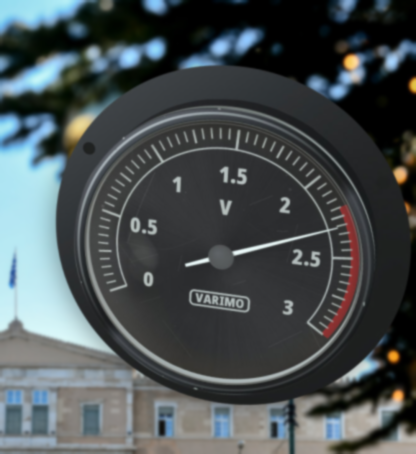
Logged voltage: 2.3; V
